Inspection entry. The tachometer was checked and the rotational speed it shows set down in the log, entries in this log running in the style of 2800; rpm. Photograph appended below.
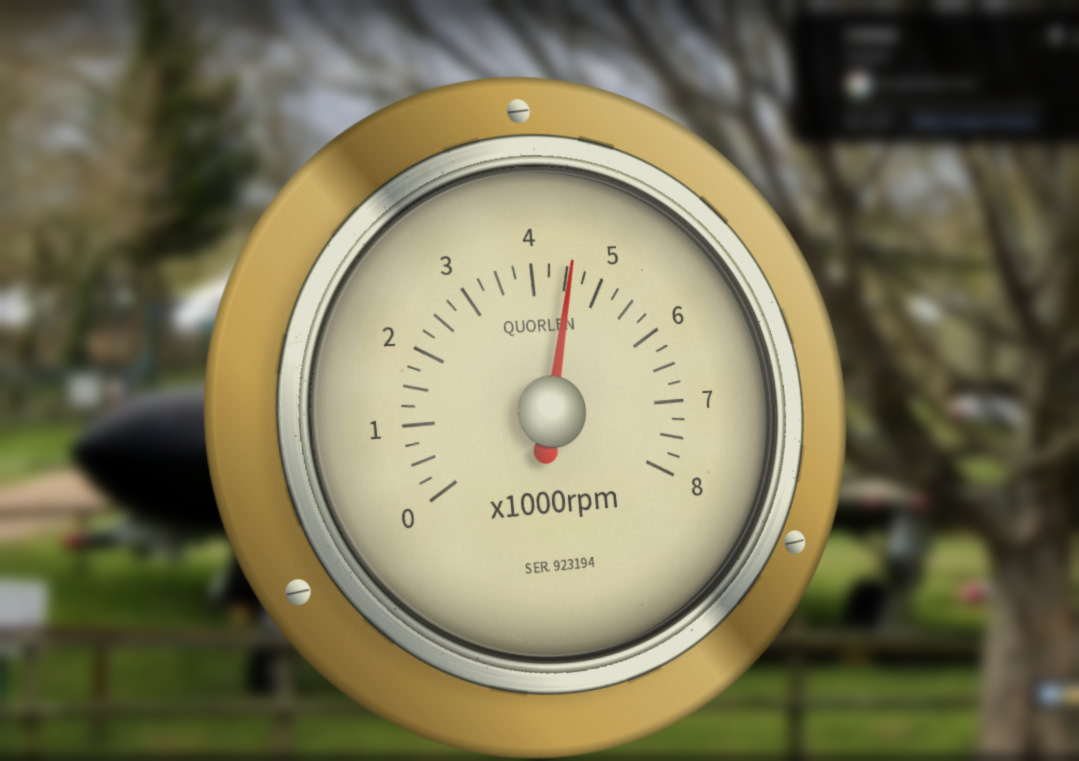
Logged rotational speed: 4500; rpm
